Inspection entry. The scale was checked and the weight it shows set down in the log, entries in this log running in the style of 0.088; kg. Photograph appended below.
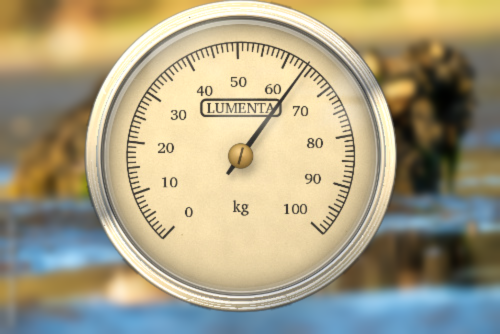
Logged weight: 64; kg
